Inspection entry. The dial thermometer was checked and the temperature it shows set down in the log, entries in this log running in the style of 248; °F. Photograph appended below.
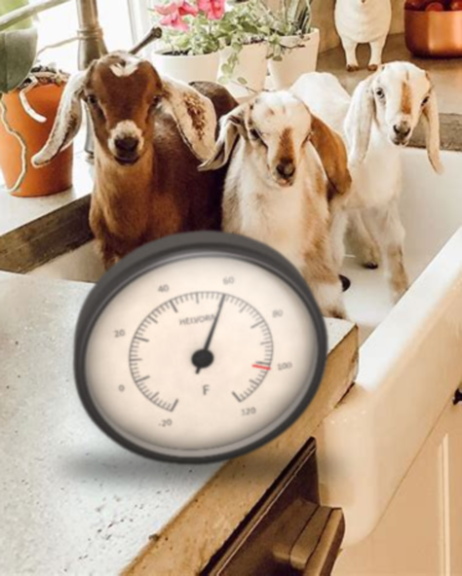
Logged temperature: 60; °F
